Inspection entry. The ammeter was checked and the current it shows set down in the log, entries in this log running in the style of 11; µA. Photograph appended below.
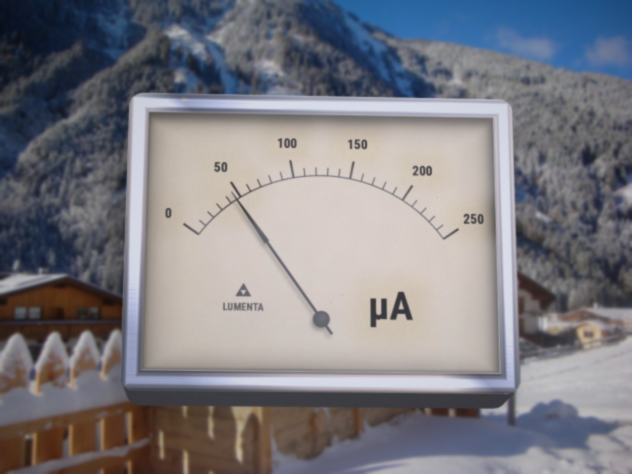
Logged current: 45; µA
